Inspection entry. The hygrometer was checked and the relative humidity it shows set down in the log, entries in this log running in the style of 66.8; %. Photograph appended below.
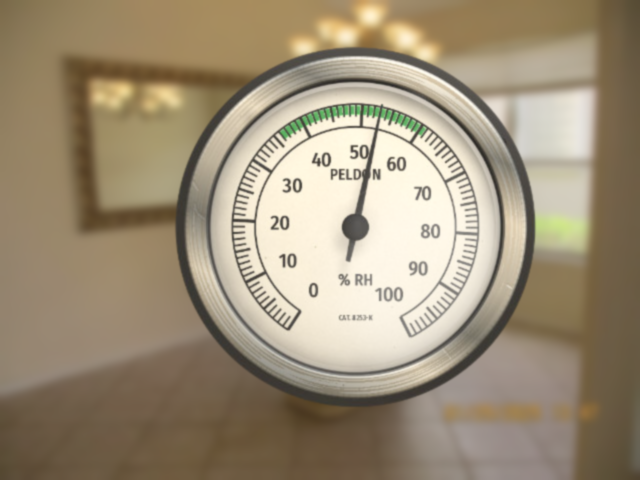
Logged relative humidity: 53; %
